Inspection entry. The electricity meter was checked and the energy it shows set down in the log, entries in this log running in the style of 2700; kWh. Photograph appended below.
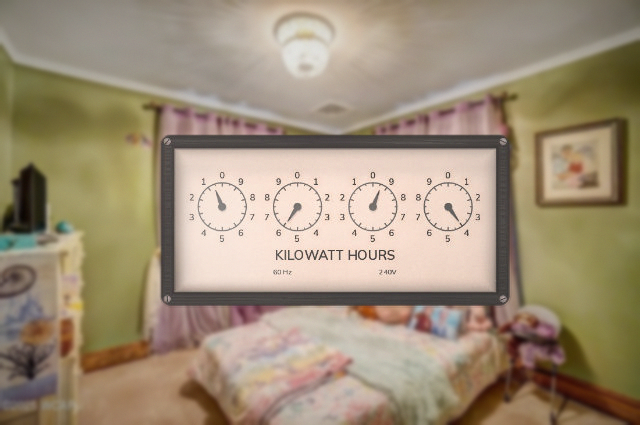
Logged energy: 594; kWh
